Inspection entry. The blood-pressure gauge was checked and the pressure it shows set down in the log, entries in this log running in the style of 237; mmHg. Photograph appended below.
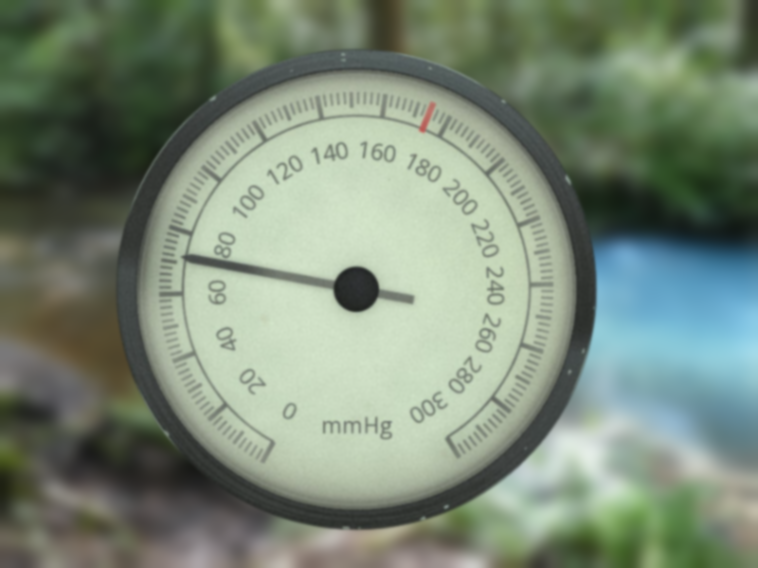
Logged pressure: 72; mmHg
